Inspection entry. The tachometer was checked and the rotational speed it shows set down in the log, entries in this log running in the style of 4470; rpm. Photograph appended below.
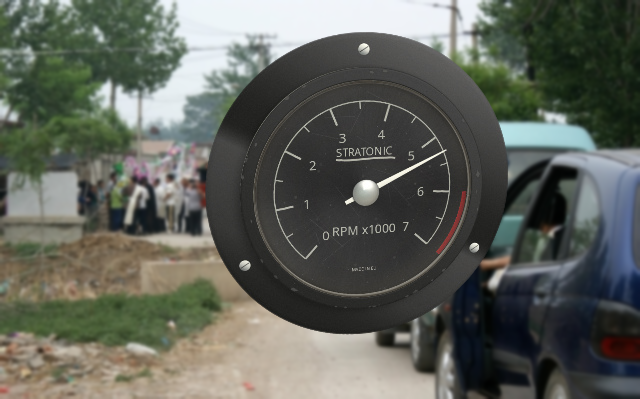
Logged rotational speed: 5250; rpm
